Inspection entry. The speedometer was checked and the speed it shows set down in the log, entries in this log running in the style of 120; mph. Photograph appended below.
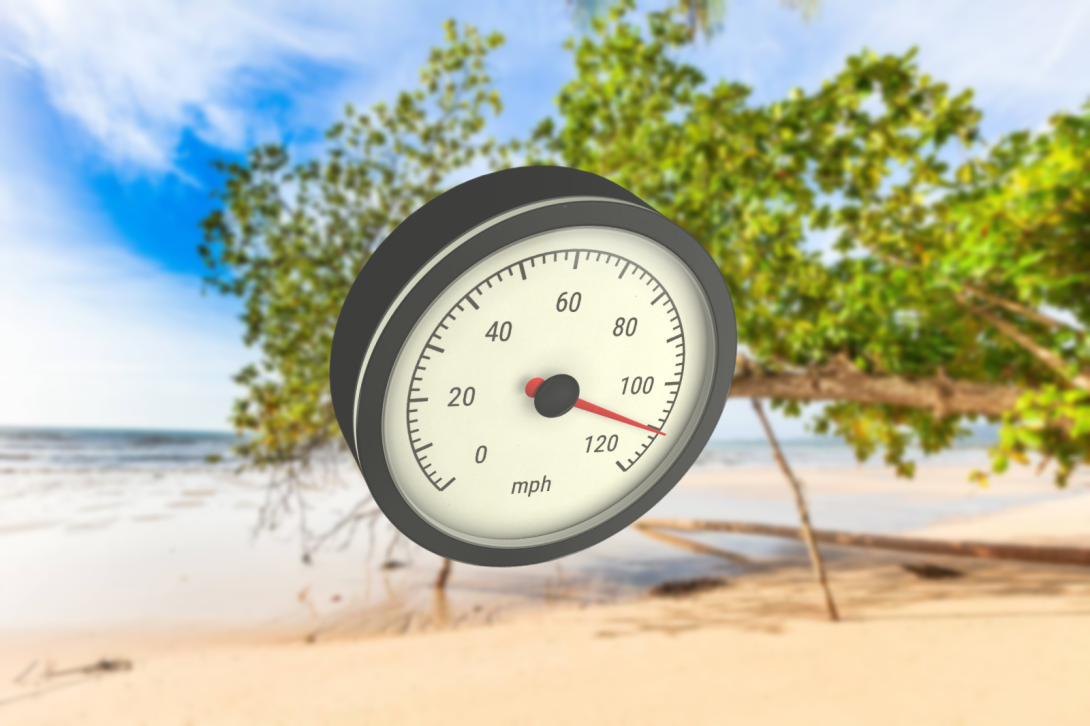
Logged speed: 110; mph
